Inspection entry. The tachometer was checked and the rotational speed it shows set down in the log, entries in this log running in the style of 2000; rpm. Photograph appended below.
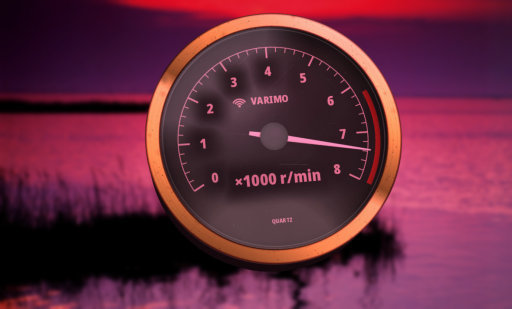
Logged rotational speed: 7400; rpm
